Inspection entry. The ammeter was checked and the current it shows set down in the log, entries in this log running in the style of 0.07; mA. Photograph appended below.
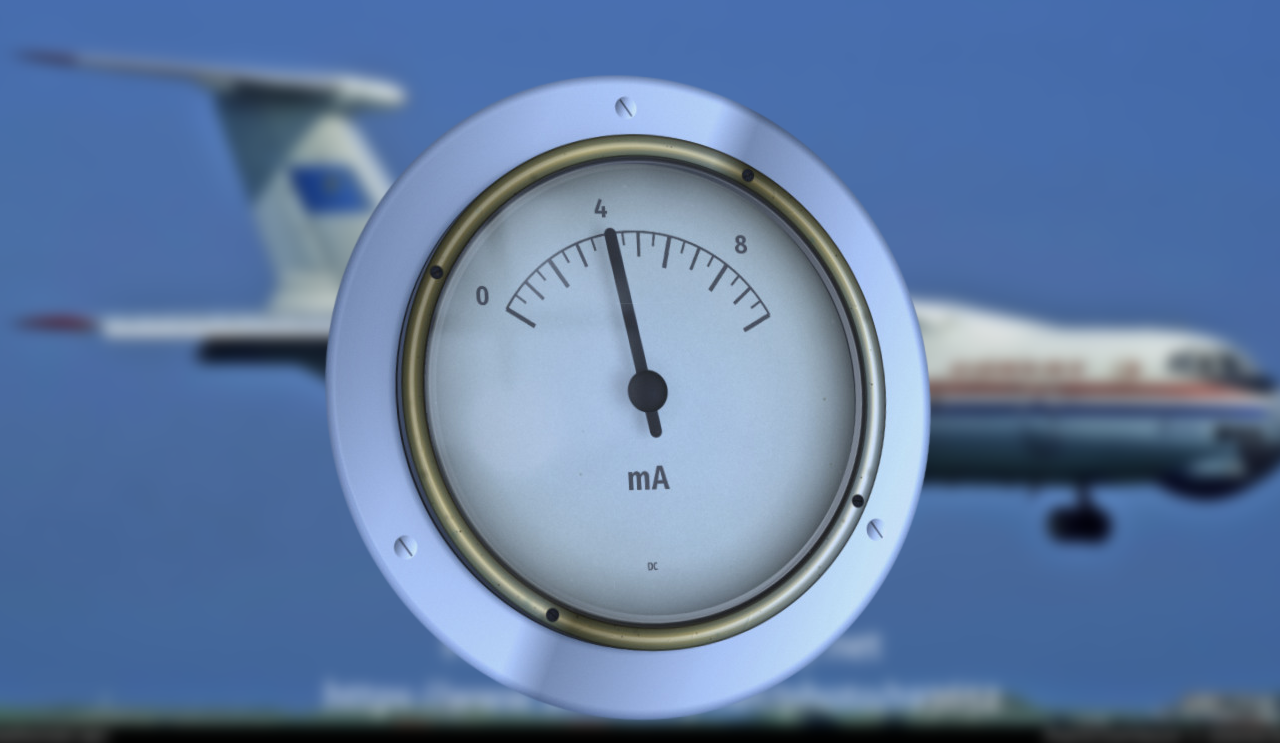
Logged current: 4; mA
